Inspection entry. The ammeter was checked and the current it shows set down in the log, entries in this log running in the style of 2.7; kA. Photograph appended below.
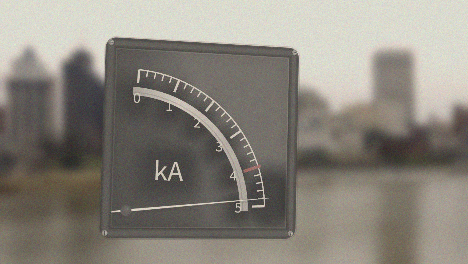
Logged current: 4.8; kA
